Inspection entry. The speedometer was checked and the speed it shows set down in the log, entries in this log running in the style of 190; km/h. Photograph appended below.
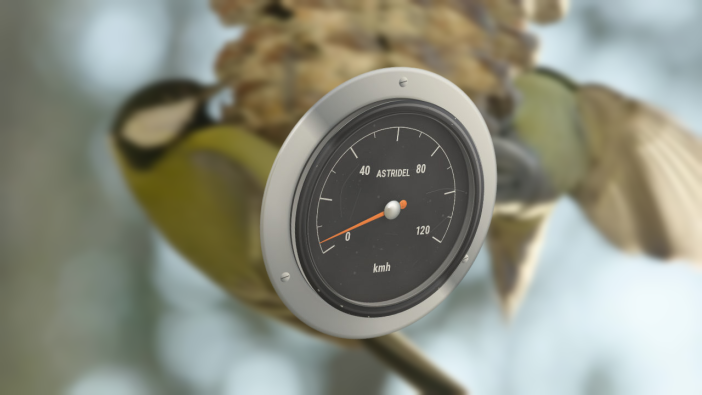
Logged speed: 5; km/h
